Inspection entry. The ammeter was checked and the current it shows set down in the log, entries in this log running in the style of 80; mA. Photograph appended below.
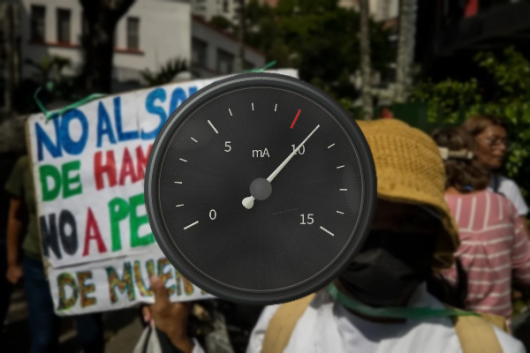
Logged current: 10; mA
